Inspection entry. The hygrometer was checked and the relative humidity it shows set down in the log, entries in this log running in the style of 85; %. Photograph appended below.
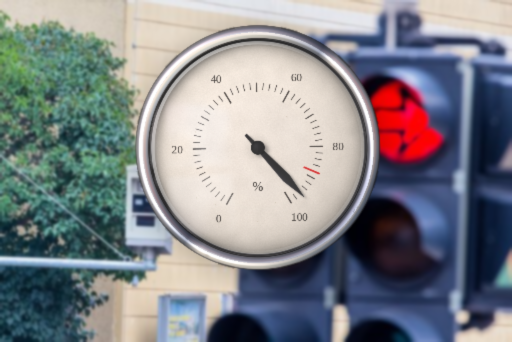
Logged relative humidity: 96; %
